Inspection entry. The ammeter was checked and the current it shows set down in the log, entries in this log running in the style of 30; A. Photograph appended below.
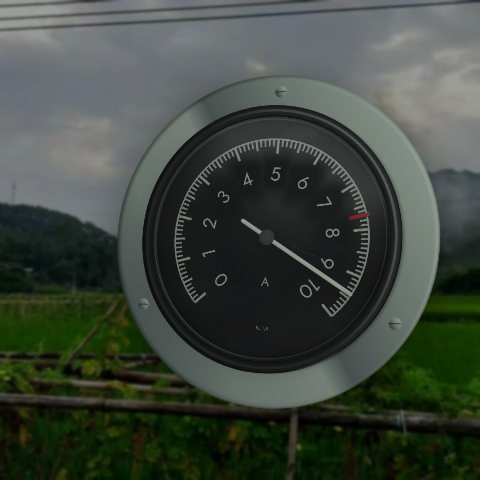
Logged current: 9.4; A
